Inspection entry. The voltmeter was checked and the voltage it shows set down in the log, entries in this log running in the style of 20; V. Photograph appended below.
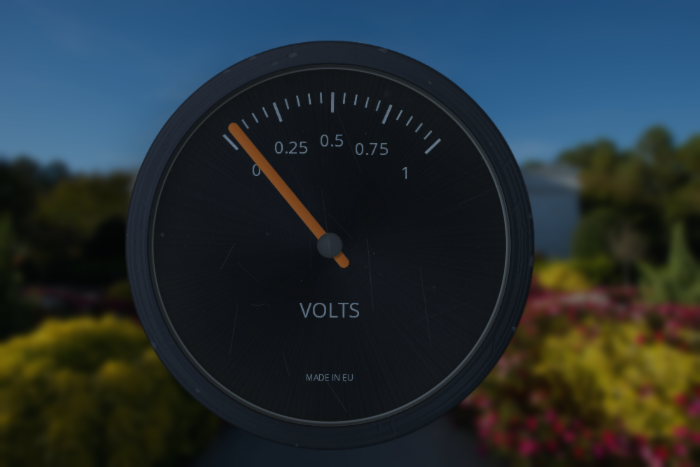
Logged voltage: 0.05; V
